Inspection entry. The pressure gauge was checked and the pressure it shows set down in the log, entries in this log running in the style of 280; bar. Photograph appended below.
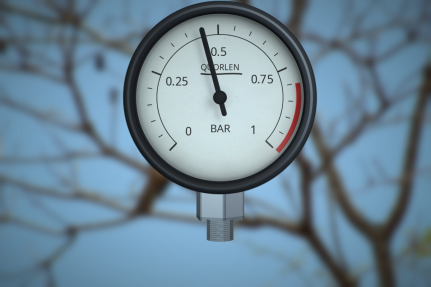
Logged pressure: 0.45; bar
